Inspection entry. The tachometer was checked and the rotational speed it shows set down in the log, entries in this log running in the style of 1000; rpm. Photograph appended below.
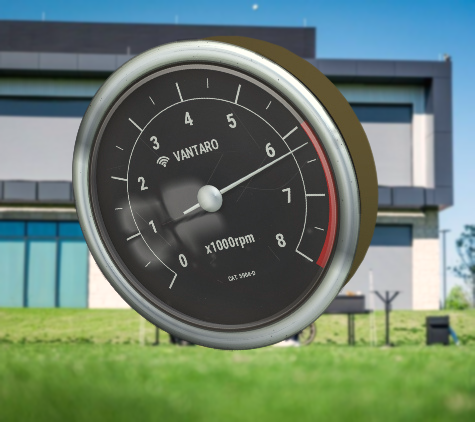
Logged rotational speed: 6250; rpm
